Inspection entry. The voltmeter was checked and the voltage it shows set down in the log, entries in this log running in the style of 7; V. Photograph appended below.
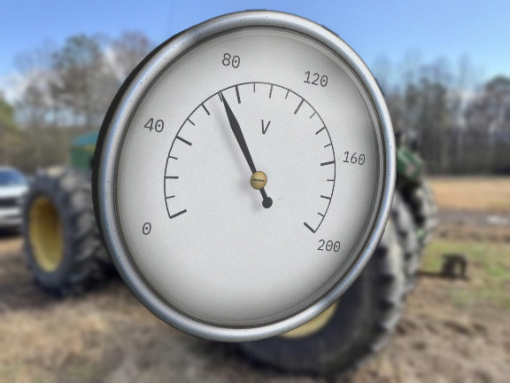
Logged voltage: 70; V
